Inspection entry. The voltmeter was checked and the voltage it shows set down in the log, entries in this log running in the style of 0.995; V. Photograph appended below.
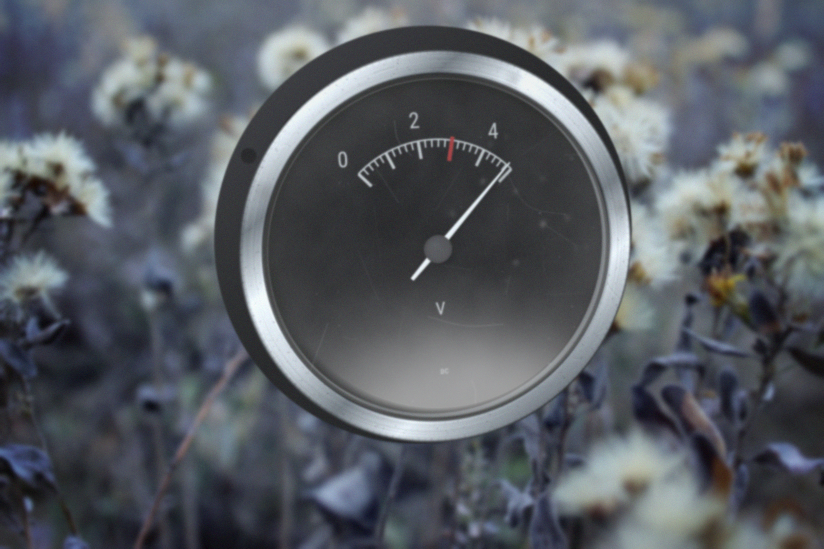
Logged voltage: 4.8; V
